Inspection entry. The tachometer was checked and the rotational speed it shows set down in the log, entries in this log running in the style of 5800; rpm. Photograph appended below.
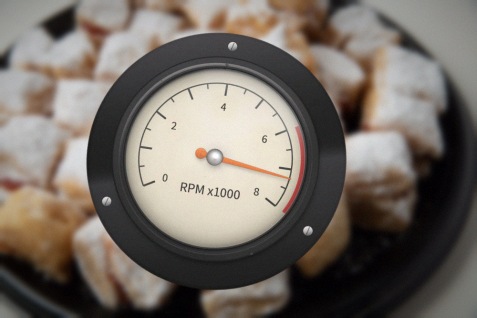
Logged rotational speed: 7250; rpm
